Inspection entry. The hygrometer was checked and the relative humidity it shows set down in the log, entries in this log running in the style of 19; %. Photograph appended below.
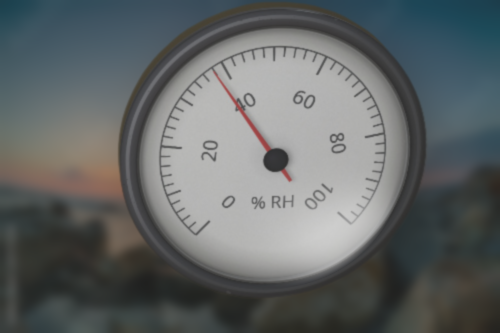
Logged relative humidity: 38; %
